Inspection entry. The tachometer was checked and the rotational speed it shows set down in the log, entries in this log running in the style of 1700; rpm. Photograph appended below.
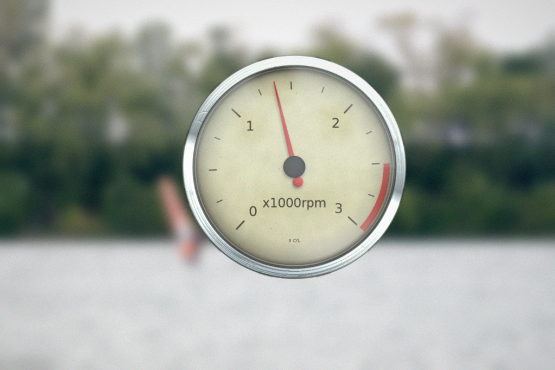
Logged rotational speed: 1375; rpm
